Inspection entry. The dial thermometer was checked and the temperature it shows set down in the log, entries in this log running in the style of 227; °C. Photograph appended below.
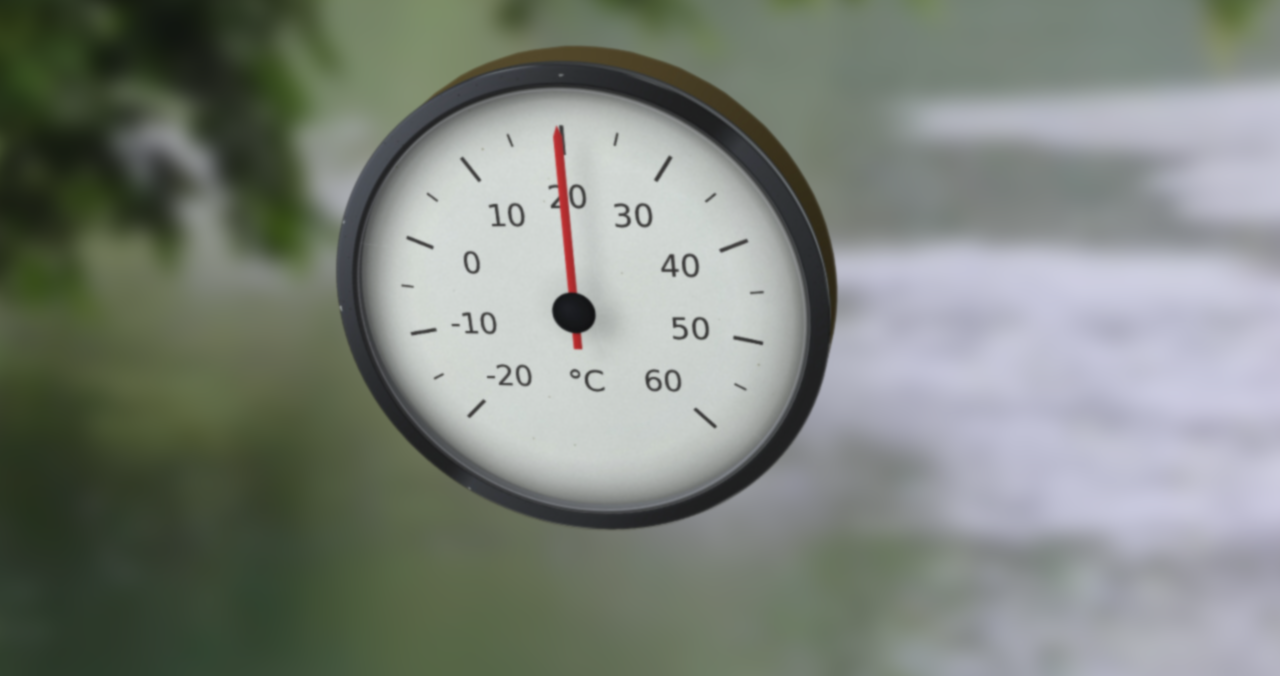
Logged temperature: 20; °C
